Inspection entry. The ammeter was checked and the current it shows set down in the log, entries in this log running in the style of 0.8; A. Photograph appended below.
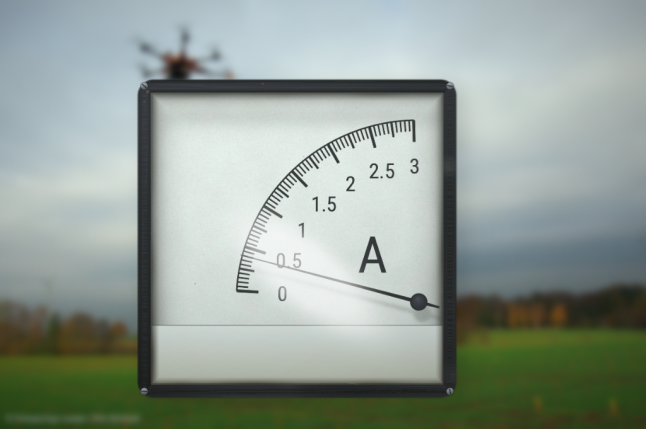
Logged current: 0.4; A
